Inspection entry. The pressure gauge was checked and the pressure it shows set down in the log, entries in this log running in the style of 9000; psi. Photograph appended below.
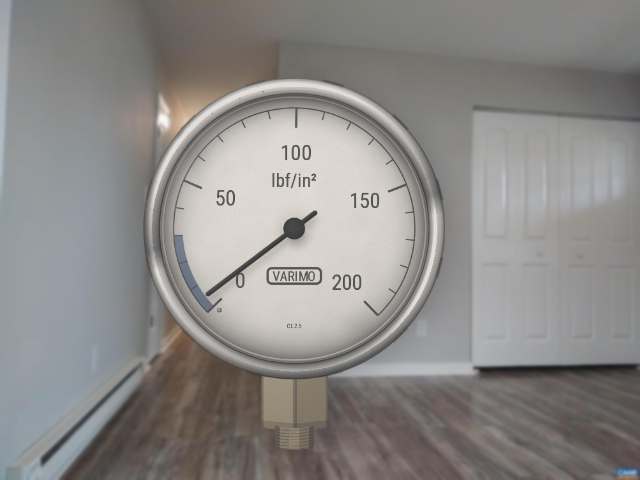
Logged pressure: 5; psi
